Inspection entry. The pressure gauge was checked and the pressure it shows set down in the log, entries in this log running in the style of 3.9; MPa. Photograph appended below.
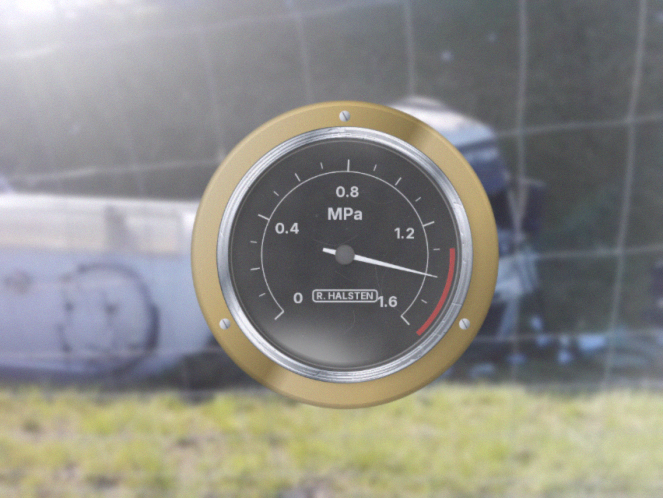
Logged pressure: 1.4; MPa
